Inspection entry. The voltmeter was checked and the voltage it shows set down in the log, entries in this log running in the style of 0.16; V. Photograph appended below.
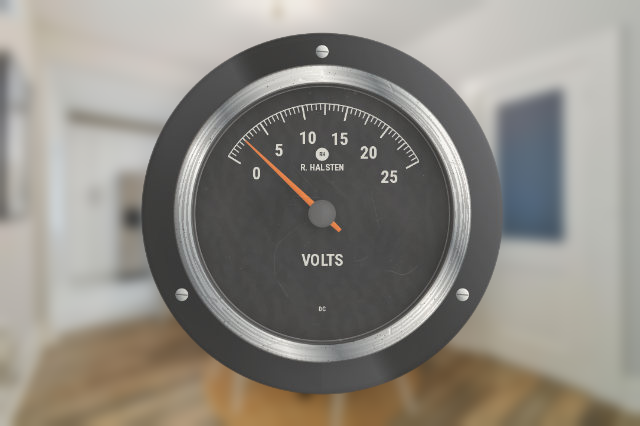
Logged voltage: 2.5; V
